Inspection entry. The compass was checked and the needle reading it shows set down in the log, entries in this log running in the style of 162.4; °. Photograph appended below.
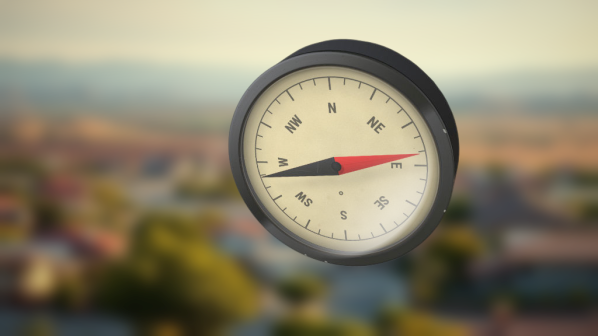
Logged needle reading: 80; °
